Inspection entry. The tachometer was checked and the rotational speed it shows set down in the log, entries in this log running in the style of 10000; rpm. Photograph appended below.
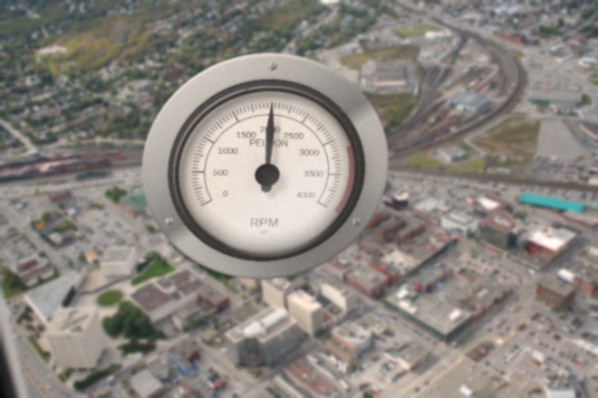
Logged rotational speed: 2000; rpm
